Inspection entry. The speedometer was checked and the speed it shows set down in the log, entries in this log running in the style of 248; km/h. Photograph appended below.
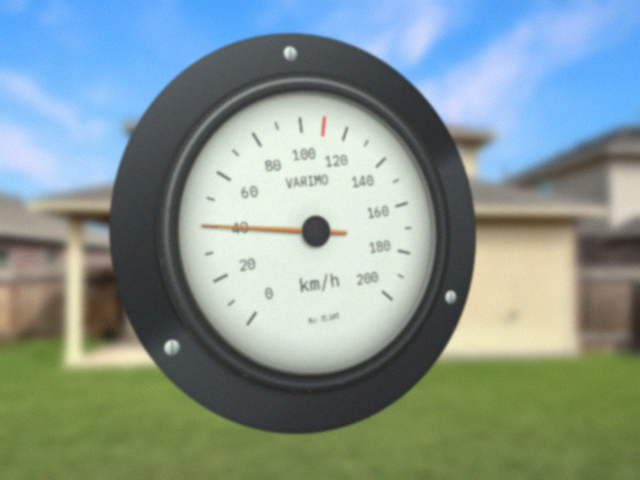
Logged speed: 40; km/h
